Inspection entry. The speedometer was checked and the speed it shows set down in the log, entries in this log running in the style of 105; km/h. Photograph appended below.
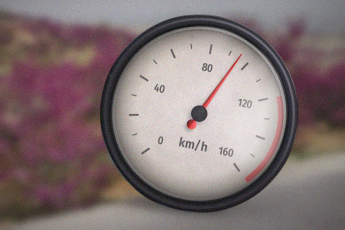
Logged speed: 95; km/h
